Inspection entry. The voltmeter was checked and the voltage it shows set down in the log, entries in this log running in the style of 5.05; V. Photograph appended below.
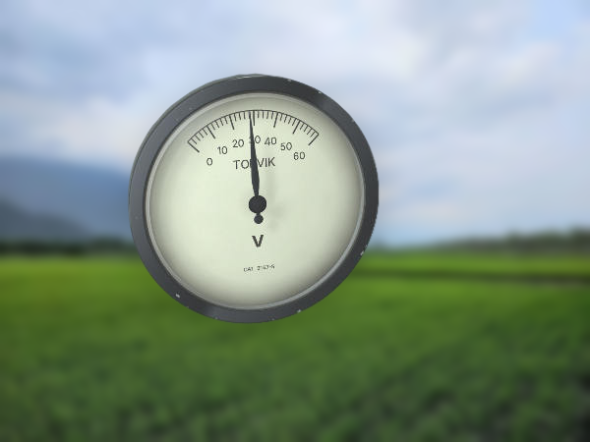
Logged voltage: 28; V
